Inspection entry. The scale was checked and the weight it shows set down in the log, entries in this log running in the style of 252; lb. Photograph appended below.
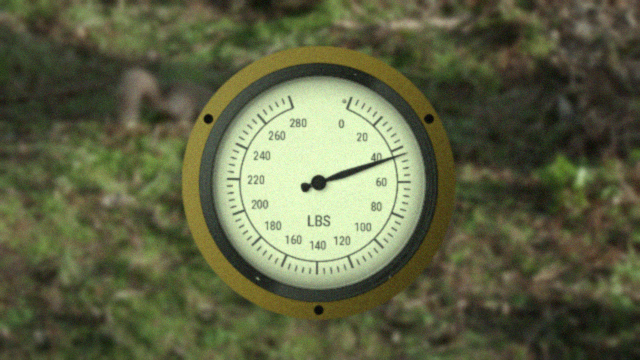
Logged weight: 44; lb
